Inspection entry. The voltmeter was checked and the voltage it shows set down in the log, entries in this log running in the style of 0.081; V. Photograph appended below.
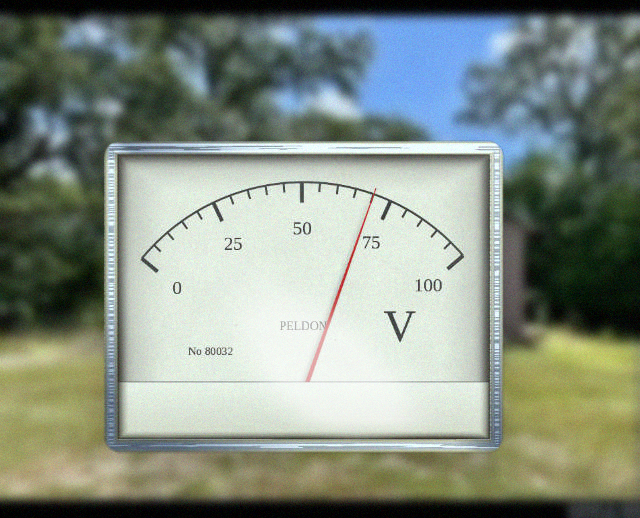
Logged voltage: 70; V
